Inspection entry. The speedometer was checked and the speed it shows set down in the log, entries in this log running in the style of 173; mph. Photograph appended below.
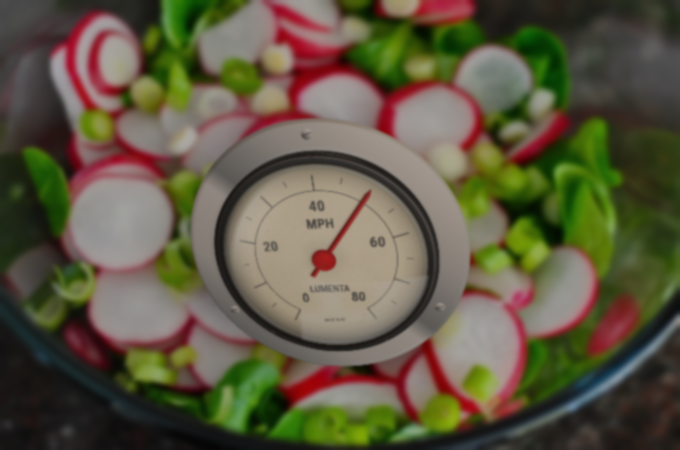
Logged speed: 50; mph
